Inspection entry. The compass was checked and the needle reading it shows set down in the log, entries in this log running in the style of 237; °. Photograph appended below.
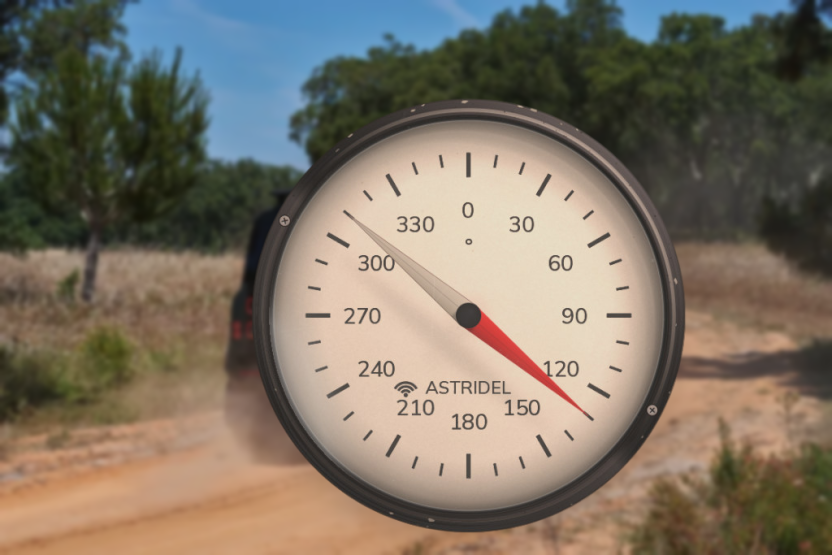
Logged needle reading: 130; °
